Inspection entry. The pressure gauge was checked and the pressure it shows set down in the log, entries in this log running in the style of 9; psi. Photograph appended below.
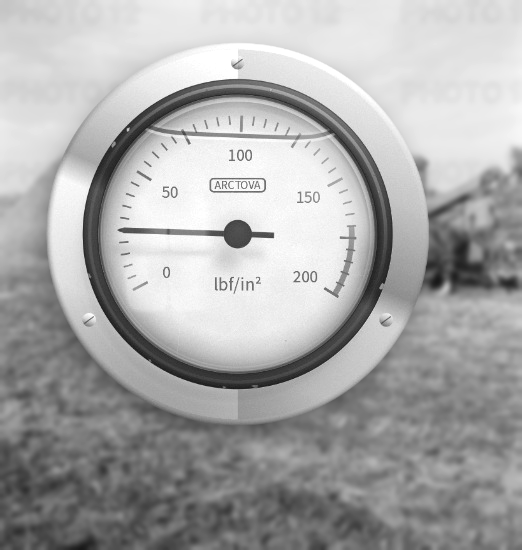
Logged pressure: 25; psi
